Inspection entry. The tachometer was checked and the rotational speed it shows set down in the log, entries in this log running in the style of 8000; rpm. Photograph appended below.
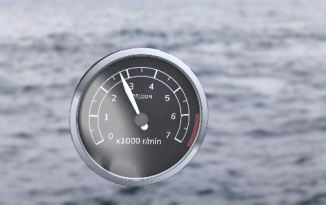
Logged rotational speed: 2750; rpm
